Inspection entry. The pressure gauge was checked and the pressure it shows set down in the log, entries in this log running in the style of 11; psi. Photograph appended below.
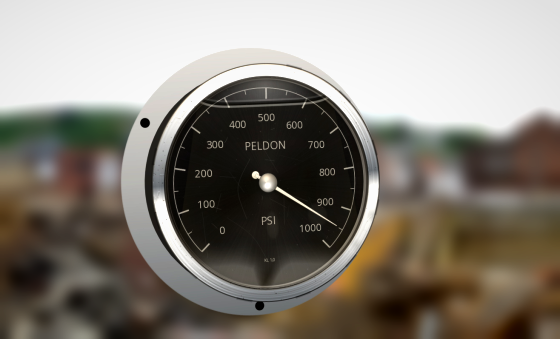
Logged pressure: 950; psi
